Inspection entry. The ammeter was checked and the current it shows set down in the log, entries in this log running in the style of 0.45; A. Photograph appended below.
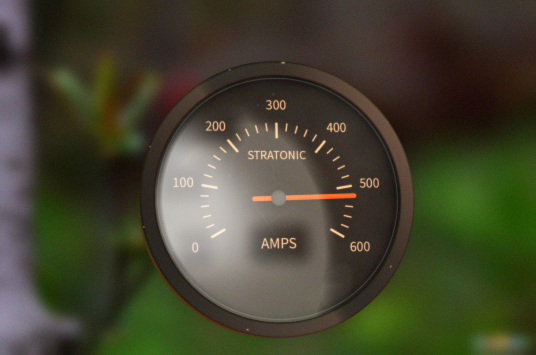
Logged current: 520; A
